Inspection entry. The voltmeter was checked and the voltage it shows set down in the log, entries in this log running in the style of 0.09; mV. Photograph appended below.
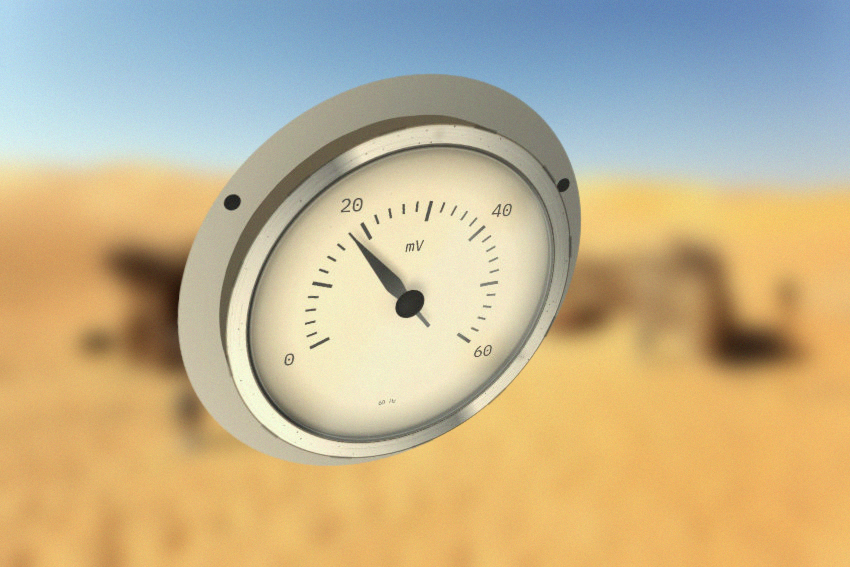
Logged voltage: 18; mV
